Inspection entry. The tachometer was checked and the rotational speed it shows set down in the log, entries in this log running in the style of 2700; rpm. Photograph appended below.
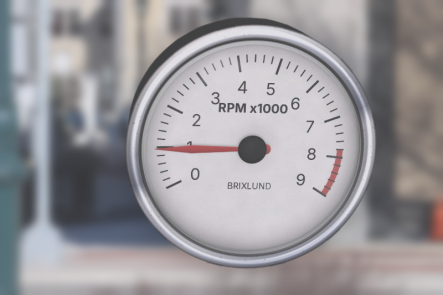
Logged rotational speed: 1000; rpm
